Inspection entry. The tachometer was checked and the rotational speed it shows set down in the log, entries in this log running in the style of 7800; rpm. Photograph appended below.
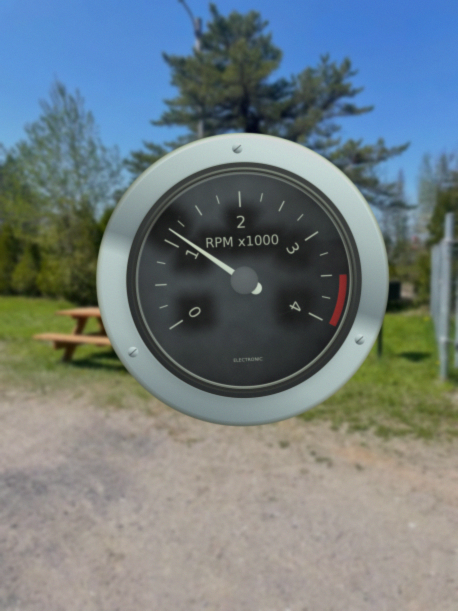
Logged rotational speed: 1125; rpm
